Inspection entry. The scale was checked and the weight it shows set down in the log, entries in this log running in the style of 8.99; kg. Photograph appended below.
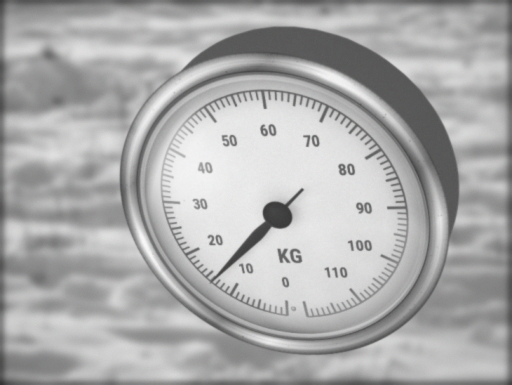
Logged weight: 14; kg
